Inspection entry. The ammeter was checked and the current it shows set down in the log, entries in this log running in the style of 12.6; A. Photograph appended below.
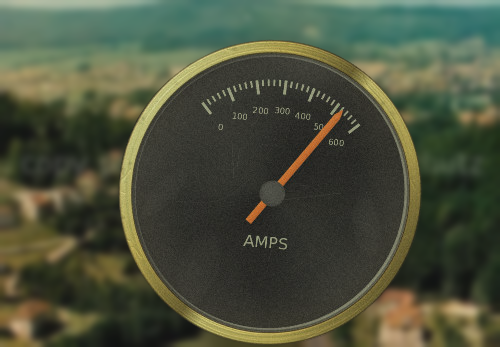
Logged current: 520; A
